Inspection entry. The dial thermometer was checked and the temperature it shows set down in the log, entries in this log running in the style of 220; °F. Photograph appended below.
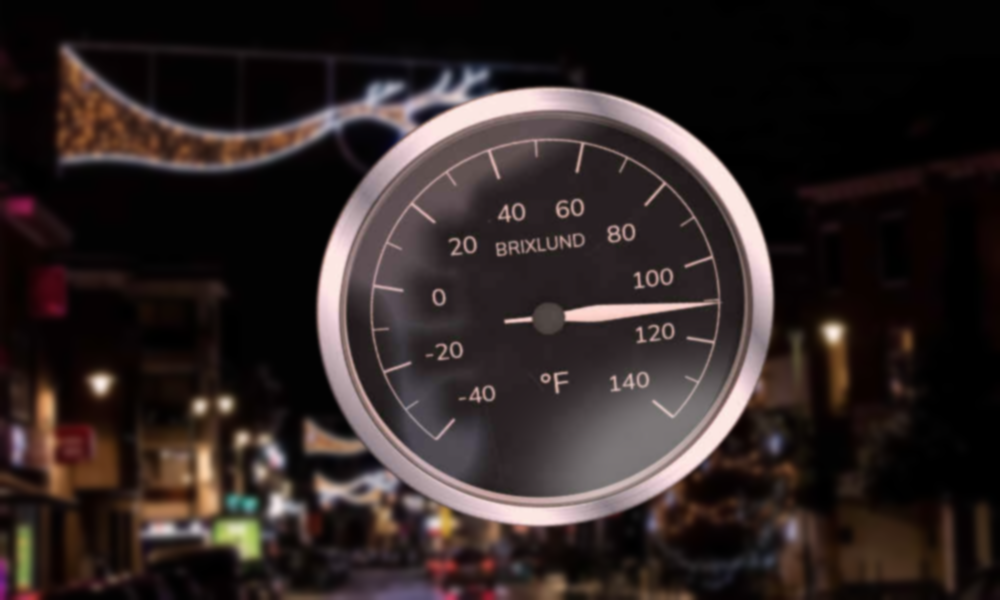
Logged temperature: 110; °F
